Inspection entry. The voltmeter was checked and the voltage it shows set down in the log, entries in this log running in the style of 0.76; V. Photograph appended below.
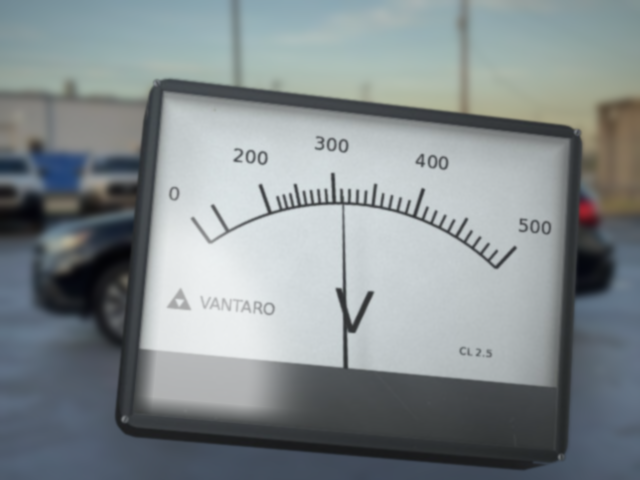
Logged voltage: 310; V
